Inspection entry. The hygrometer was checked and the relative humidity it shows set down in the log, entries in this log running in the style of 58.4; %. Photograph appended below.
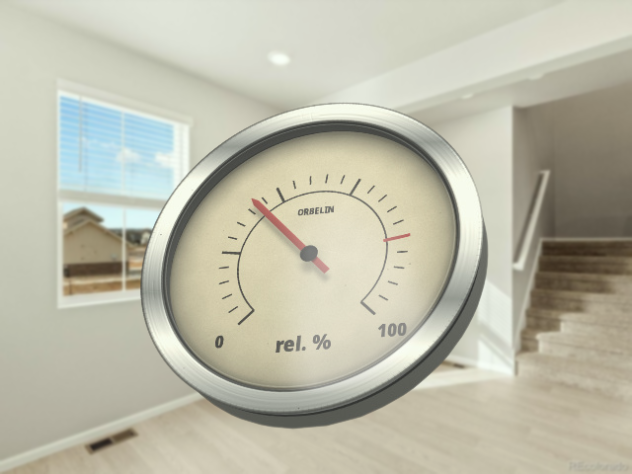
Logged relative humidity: 34; %
